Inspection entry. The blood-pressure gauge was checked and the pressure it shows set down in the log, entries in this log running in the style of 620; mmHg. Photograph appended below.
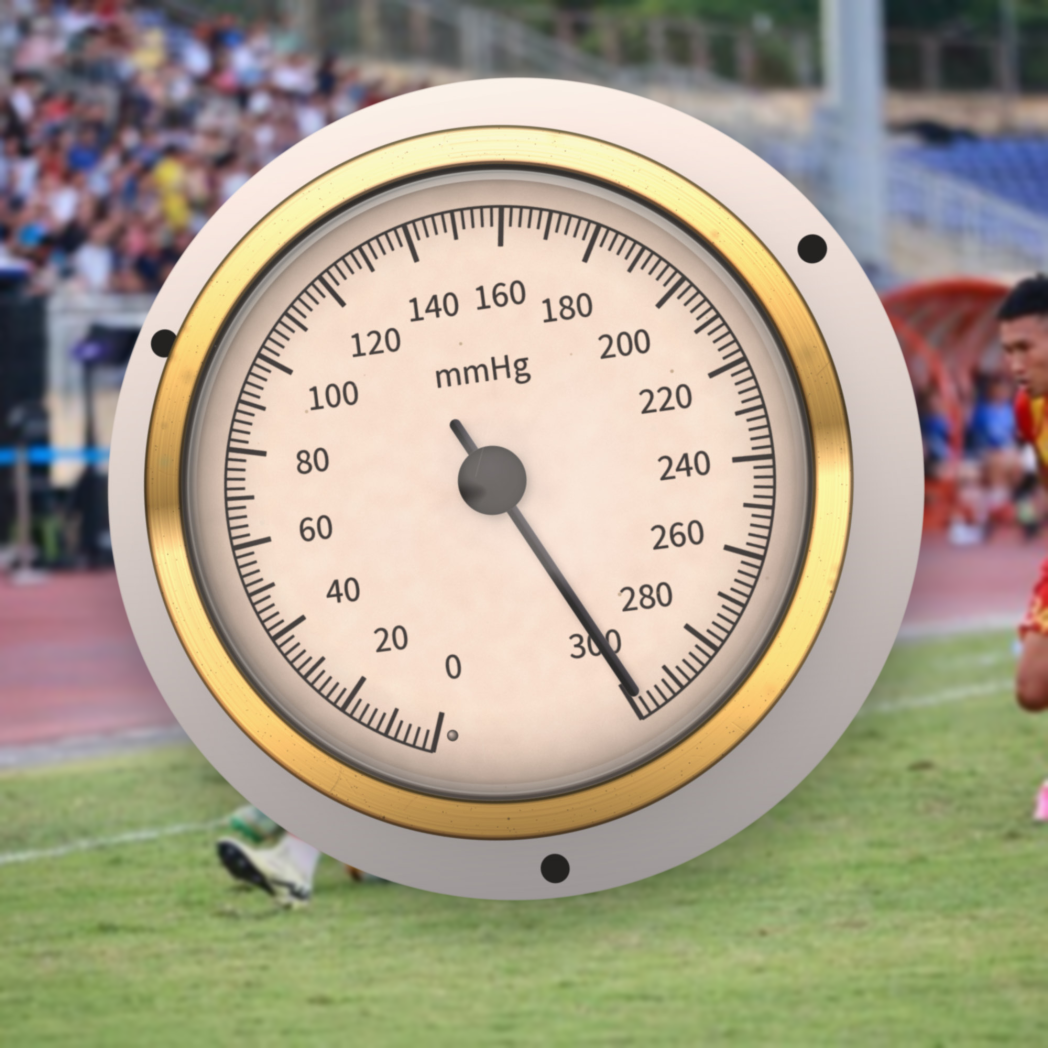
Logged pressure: 298; mmHg
